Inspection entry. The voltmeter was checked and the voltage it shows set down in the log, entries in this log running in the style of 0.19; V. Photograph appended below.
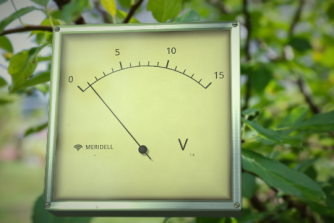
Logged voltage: 1; V
